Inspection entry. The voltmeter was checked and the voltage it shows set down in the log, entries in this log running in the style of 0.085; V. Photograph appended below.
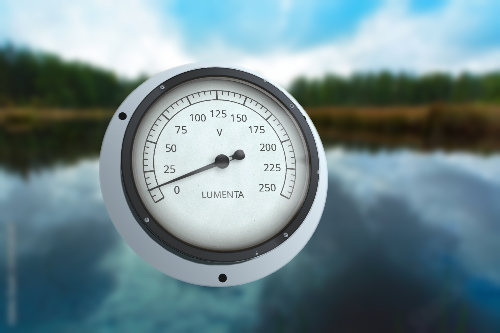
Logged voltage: 10; V
